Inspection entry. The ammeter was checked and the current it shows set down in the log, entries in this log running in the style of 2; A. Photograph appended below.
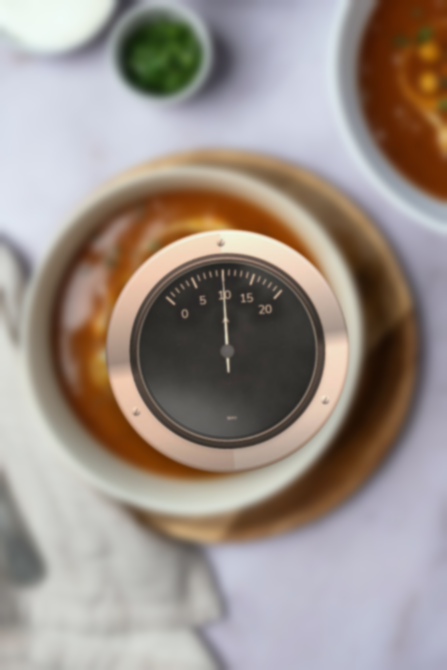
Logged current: 10; A
